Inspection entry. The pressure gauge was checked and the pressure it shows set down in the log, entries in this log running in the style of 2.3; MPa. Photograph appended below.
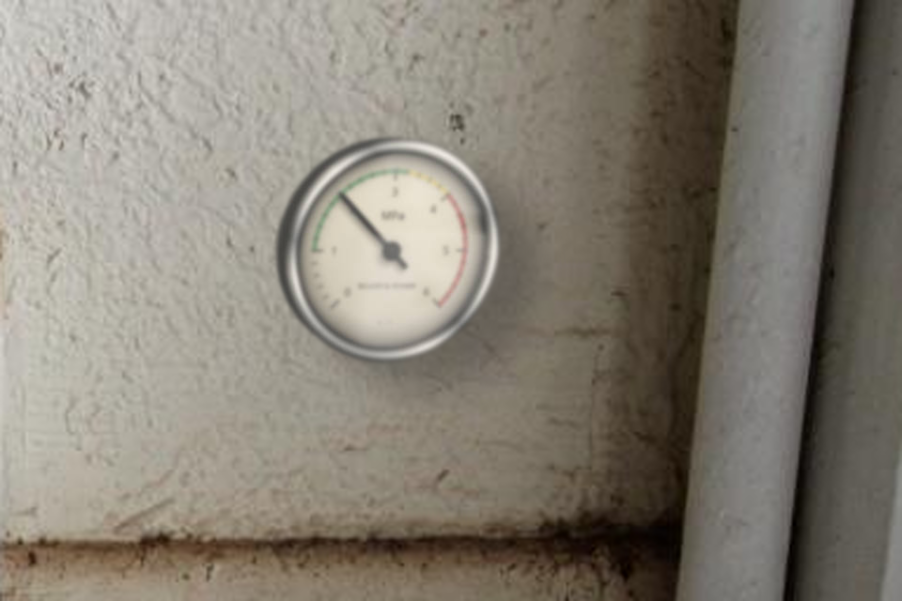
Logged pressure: 2; MPa
